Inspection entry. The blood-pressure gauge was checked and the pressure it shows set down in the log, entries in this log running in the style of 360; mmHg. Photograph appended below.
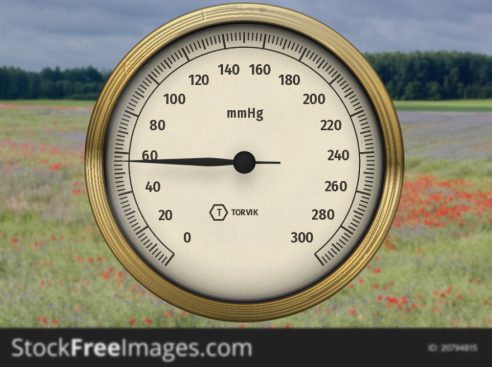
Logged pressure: 56; mmHg
